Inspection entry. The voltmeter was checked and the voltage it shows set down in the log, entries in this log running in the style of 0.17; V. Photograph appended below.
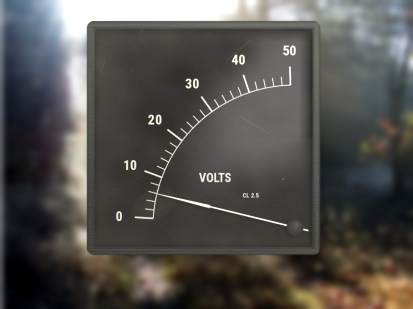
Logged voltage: 6; V
